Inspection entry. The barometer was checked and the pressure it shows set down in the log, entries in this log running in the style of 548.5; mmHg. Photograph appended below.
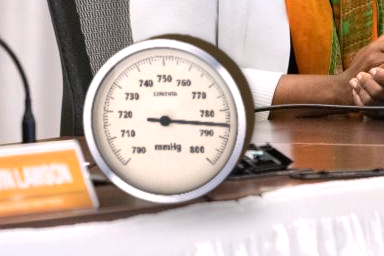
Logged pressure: 785; mmHg
